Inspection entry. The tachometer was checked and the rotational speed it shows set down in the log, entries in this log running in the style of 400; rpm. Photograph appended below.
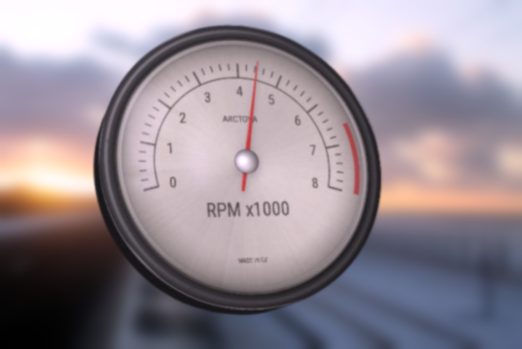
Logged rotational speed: 4400; rpm
